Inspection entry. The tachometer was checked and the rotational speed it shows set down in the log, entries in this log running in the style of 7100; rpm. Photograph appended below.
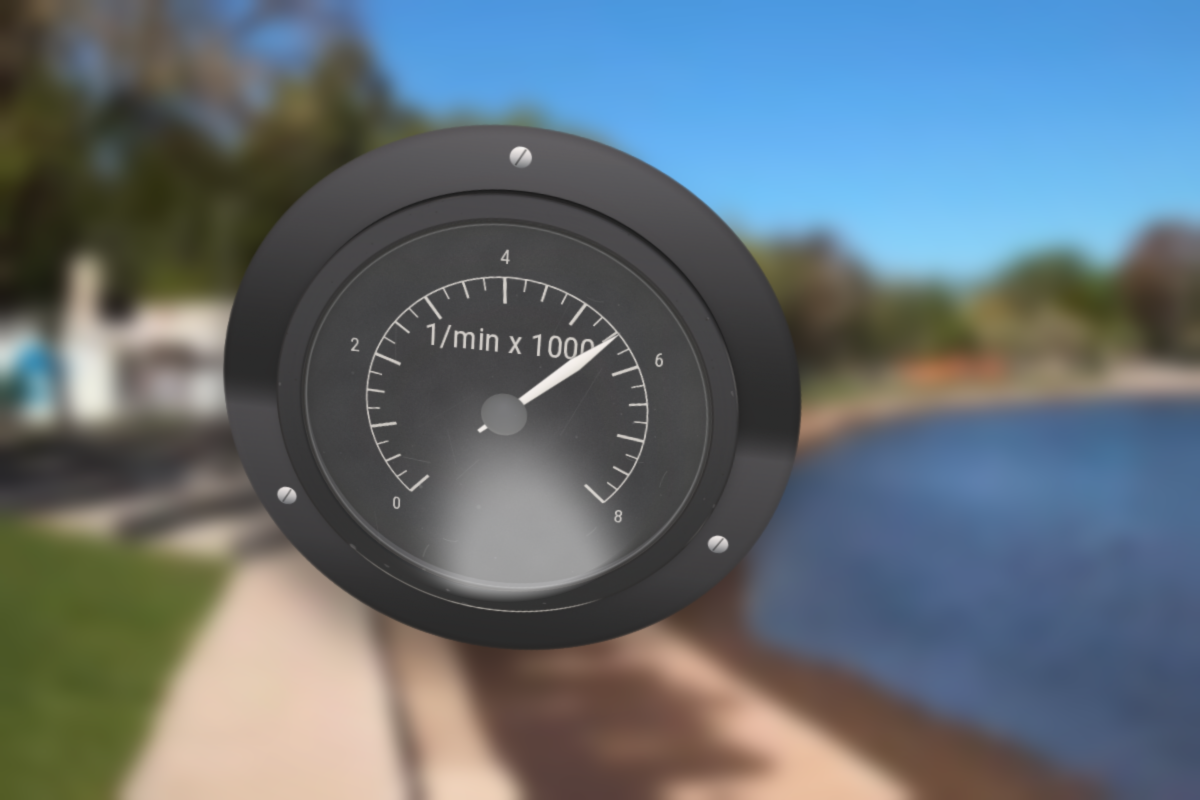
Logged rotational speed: 5500; rpm
